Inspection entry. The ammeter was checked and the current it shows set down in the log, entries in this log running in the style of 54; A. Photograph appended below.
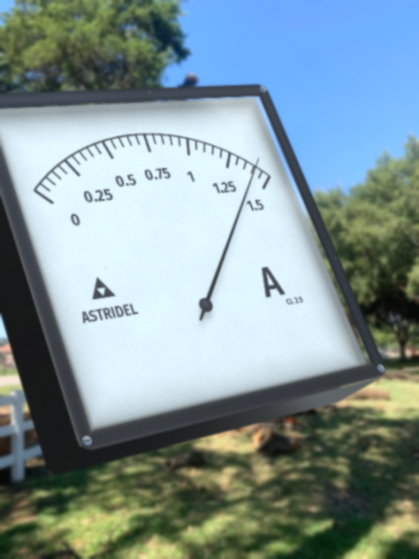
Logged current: 1.4; A
